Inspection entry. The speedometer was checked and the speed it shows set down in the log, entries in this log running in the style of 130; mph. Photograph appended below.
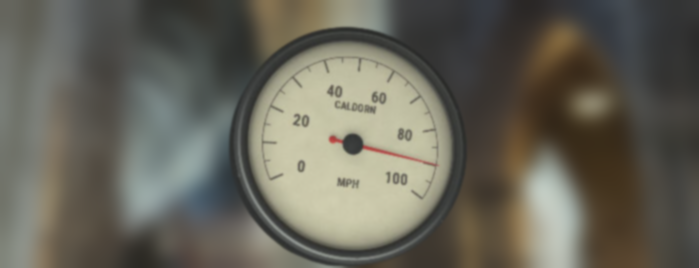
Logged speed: 90; mph
